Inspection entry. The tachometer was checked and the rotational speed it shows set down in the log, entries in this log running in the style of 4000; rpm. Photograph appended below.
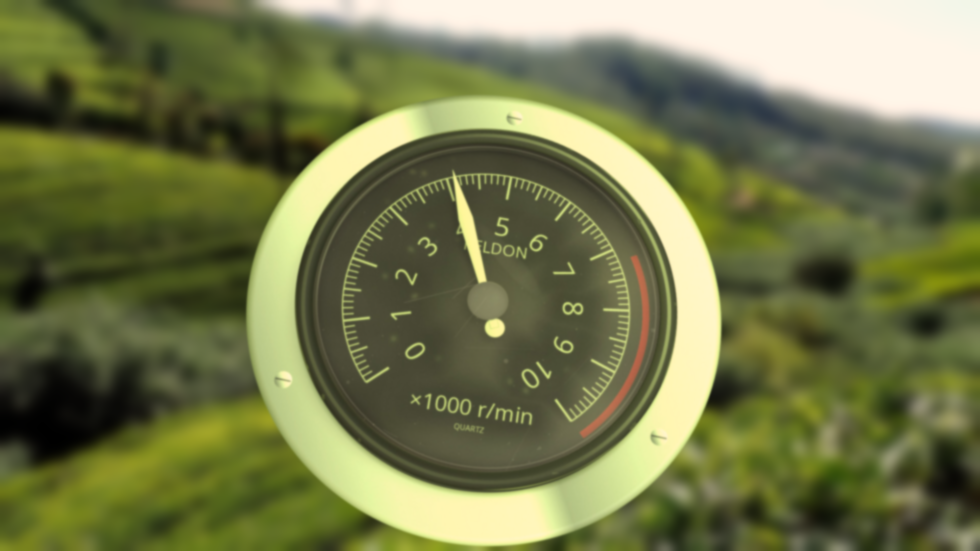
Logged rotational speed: 4100; rpm
